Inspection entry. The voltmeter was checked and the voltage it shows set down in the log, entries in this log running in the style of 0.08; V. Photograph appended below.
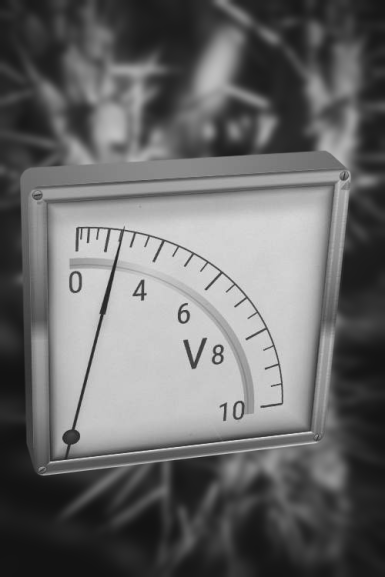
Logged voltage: 2.5; V
